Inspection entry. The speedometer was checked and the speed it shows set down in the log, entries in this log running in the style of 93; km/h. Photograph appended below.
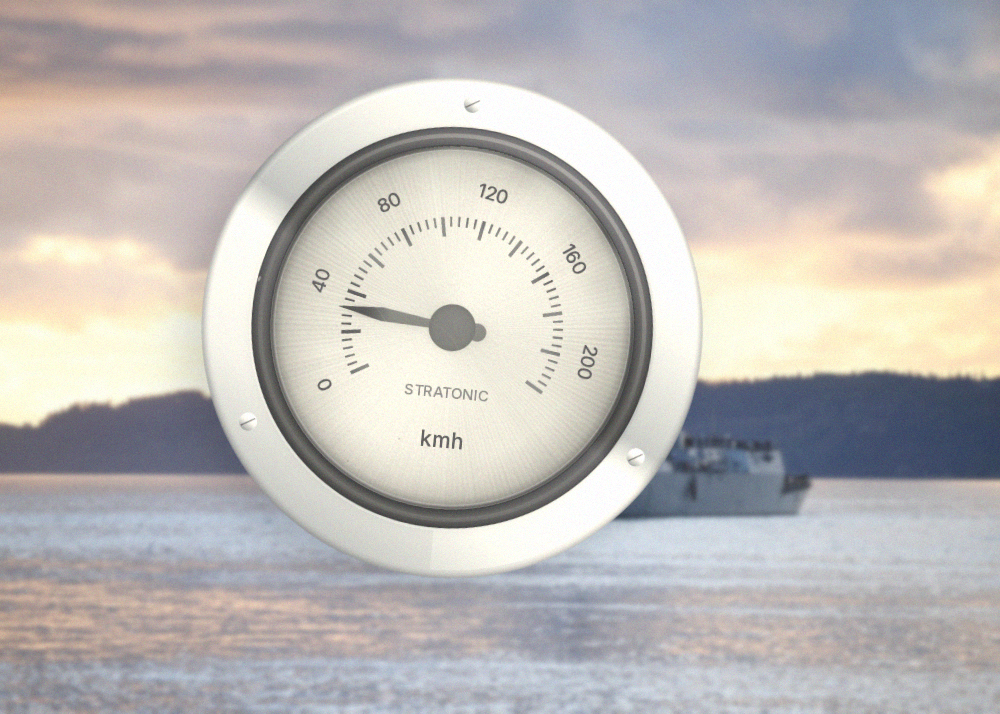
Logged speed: 32; km/h
